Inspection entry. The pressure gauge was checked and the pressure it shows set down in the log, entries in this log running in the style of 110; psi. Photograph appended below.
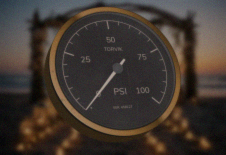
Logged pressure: 0; psi
